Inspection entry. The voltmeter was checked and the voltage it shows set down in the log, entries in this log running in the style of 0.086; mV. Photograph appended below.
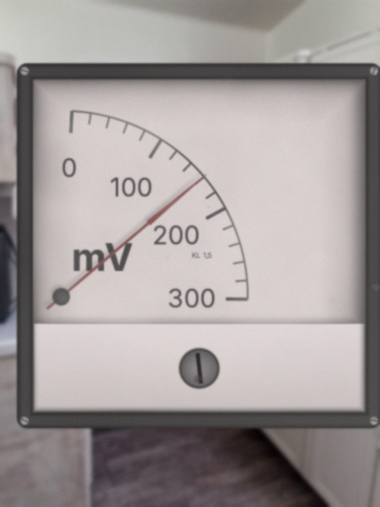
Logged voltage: 160; mV
